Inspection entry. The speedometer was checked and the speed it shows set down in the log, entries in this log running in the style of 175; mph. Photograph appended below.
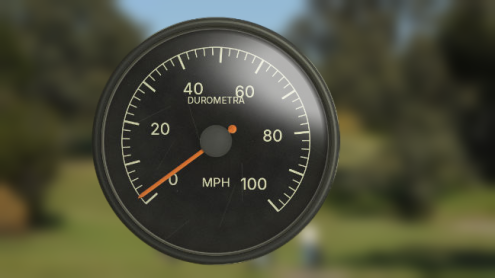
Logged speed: 2; mph
